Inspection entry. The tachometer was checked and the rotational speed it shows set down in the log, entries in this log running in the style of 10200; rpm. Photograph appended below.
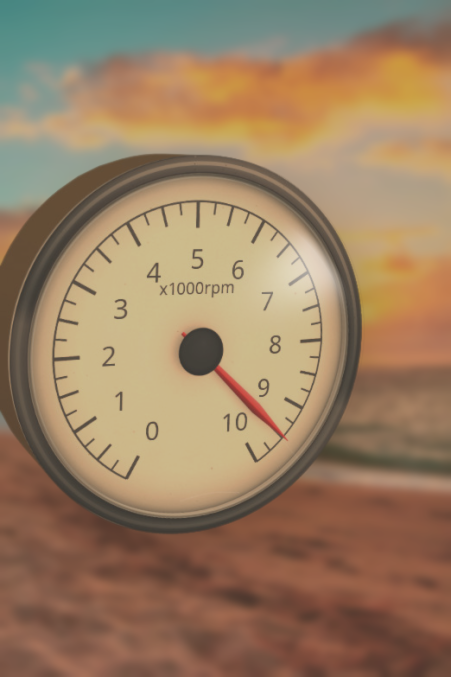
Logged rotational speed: 9500; rpm
